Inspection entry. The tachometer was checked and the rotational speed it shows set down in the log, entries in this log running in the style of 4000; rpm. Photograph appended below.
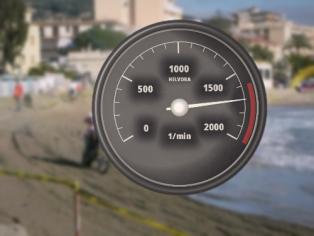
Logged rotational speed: 1700; rpm
